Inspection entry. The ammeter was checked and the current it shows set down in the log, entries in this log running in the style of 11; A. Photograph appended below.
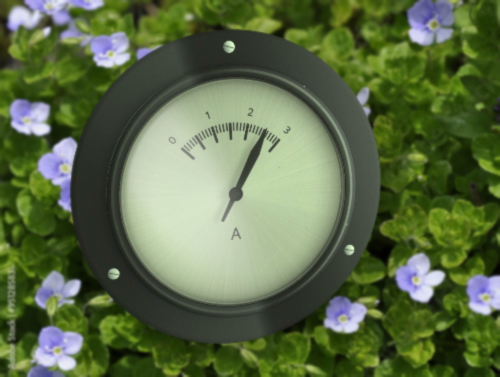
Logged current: 2.5; A
